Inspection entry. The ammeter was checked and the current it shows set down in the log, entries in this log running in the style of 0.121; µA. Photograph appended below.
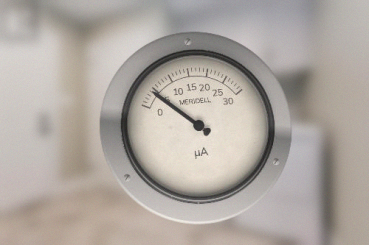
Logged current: 4; µA
